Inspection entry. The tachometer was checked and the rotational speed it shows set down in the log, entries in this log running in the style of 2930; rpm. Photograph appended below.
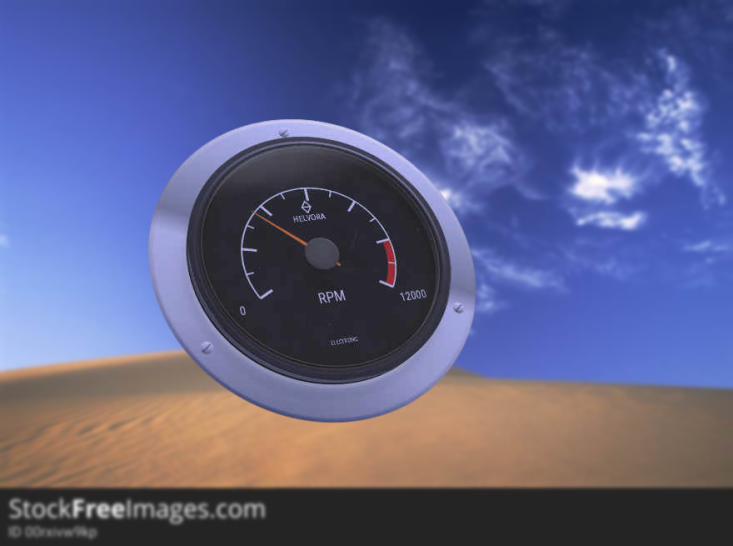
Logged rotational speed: 3500; rpm
